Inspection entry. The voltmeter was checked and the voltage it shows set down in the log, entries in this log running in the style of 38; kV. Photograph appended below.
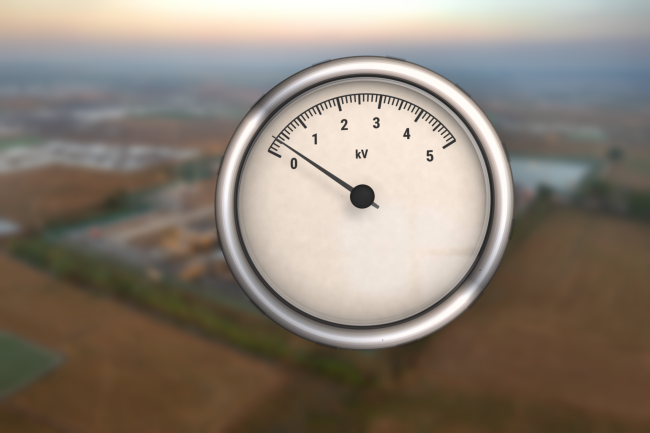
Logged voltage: 0.3; kV
